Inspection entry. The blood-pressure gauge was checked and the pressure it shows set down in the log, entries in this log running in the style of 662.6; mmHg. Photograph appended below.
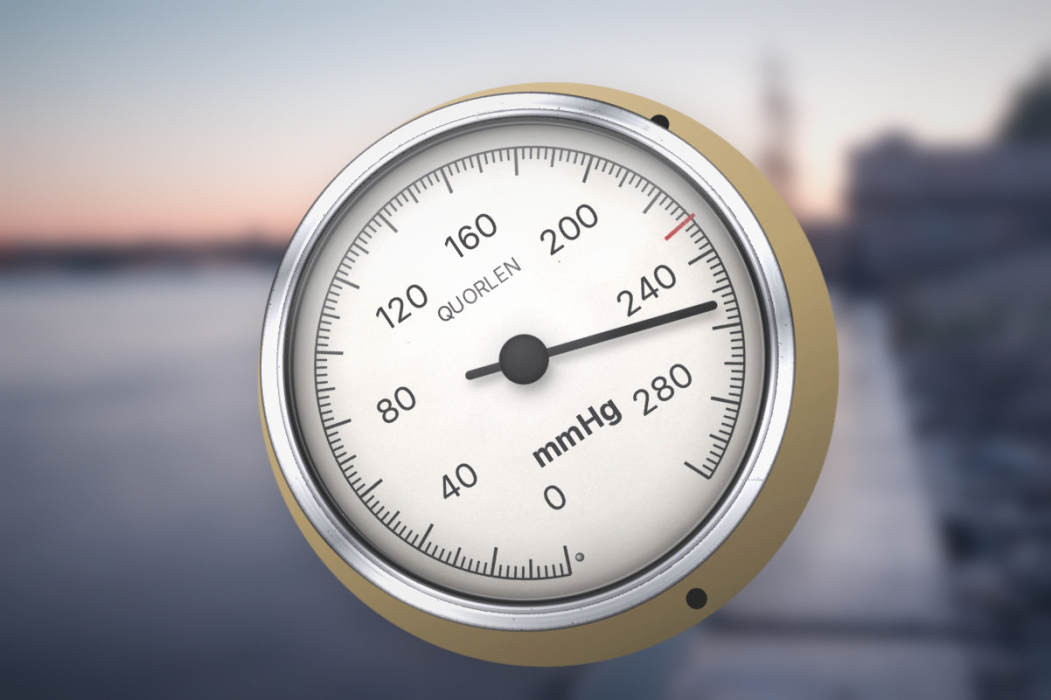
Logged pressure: 254; mmHg
